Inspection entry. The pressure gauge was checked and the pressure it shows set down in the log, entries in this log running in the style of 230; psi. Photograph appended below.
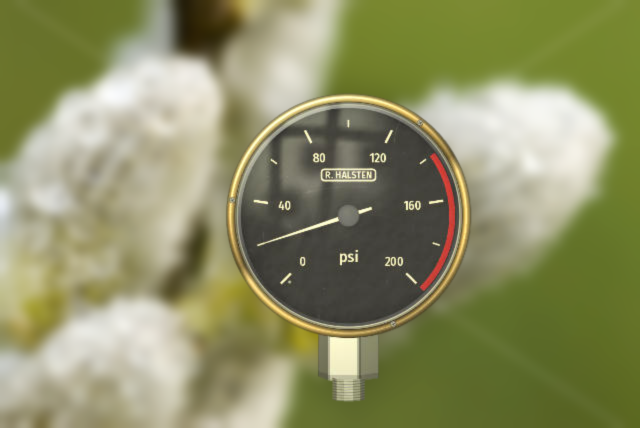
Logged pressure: 20; psi
